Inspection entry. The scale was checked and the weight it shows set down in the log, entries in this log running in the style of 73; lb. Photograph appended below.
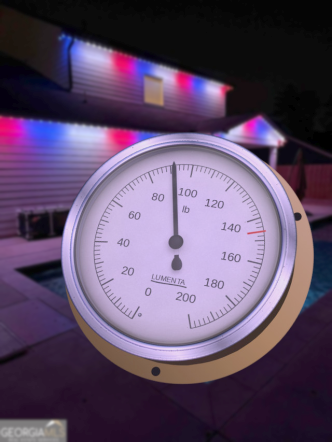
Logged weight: 92; lb
